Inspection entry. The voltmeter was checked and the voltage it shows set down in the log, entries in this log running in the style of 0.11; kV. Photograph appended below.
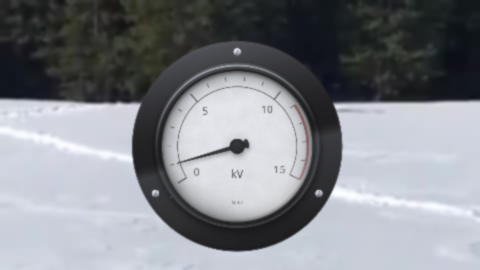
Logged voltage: 1; kV
